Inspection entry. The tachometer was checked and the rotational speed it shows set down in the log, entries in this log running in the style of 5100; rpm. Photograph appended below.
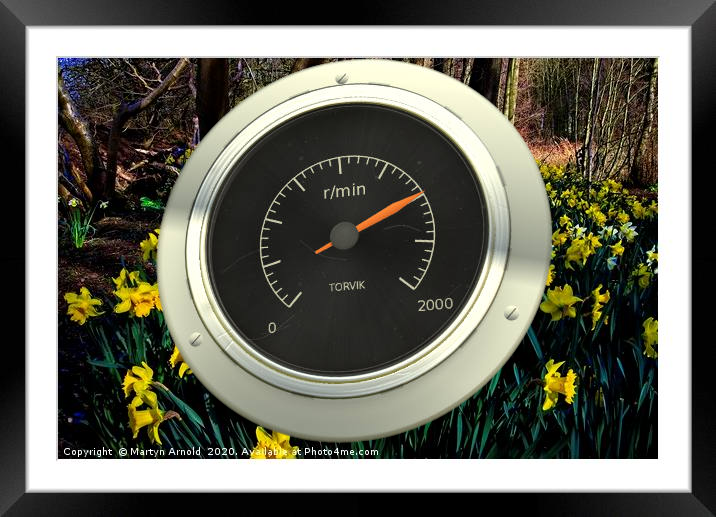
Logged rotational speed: 1500; rpm
